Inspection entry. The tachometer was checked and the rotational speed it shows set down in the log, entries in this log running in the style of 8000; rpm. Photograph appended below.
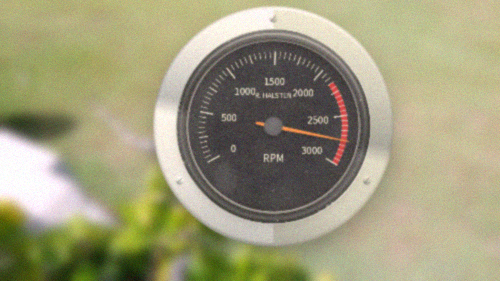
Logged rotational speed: 2750; rpm
